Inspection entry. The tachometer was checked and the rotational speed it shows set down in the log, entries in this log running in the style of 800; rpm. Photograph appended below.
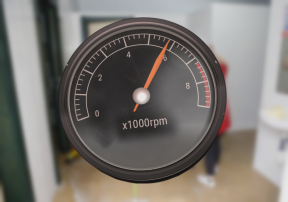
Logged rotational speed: 5800; rpm
